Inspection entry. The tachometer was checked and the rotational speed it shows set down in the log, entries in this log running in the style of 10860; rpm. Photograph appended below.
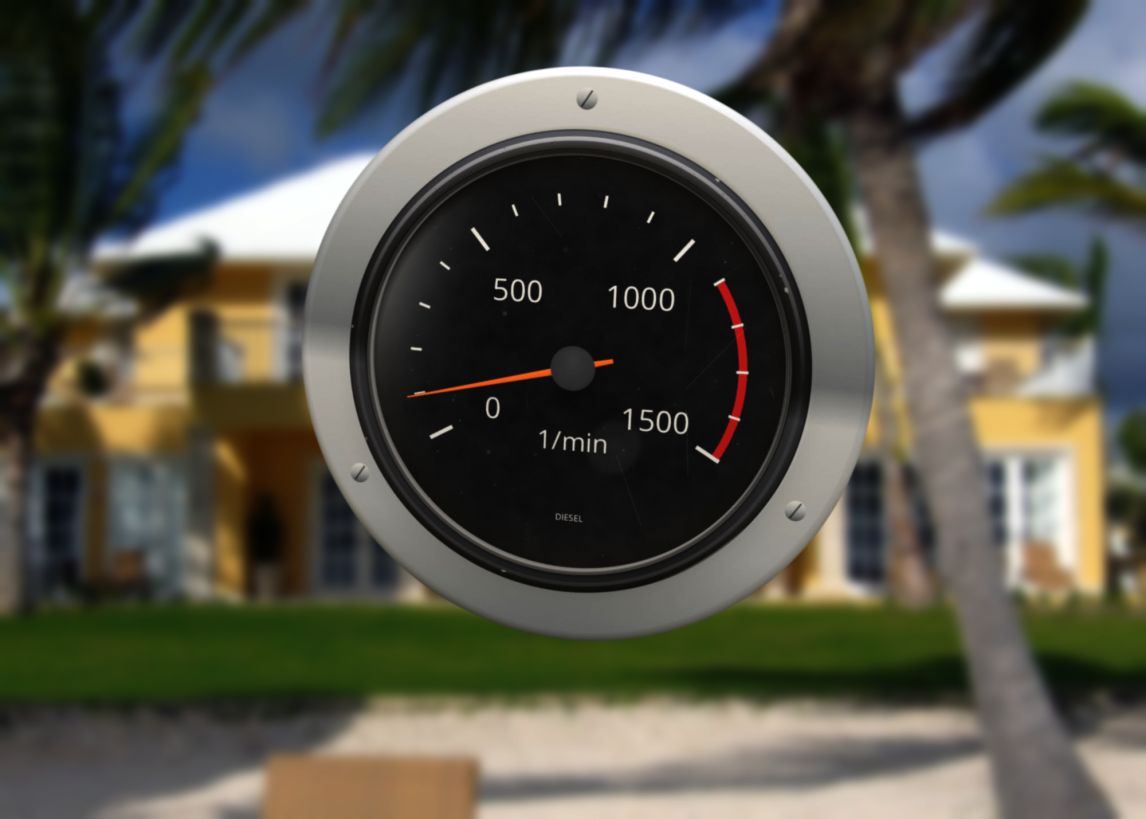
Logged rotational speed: 100; rpm
